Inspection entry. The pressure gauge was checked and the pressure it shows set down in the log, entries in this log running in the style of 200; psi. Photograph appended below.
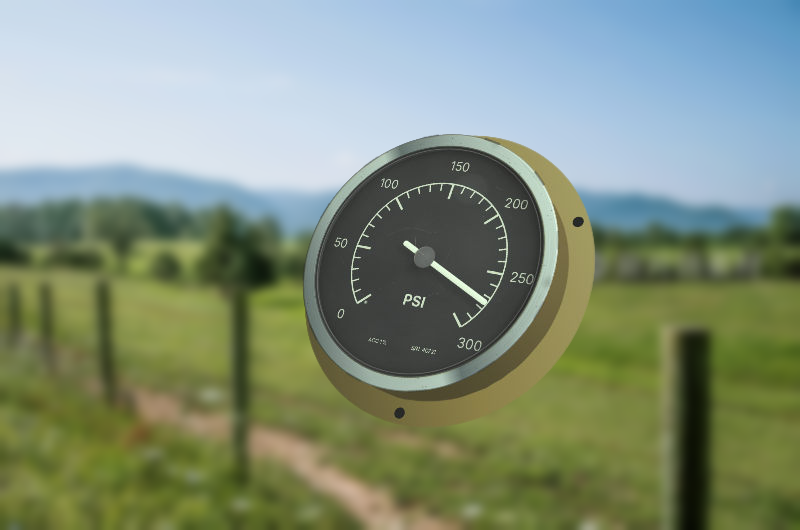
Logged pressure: 275; psi
